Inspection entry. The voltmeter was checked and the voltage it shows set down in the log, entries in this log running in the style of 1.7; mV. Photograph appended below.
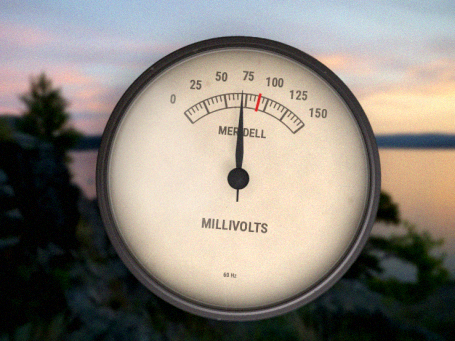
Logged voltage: 70; mV
